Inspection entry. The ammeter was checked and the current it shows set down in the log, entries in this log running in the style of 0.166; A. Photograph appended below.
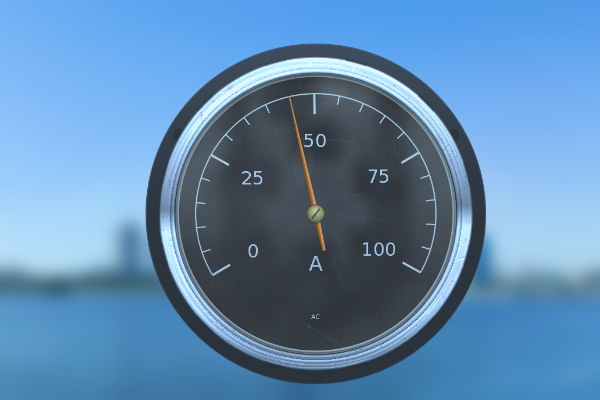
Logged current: 45; A
